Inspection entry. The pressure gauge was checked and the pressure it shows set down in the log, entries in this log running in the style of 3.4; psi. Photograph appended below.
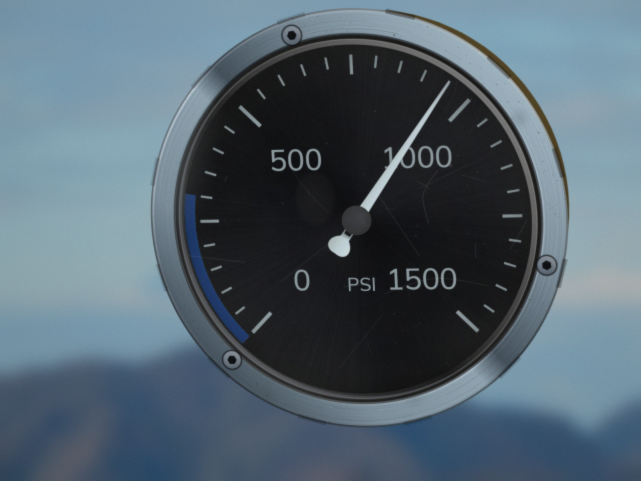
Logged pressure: 950; psi
